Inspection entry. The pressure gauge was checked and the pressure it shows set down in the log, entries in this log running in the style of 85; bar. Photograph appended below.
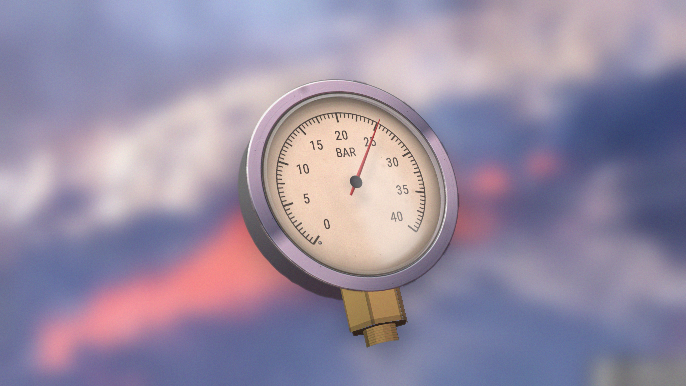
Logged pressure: 25; bar
